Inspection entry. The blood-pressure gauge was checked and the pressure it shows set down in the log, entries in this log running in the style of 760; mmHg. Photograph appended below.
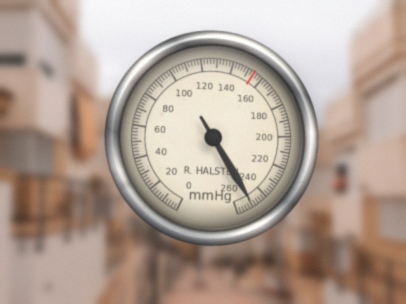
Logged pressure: 250; mmHg
